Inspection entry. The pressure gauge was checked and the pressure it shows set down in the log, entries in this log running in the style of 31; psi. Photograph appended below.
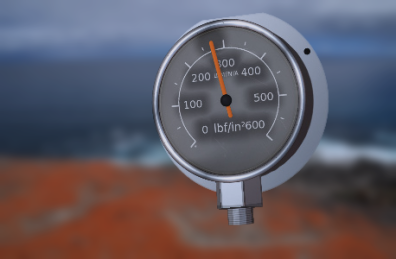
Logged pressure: 275; psi
